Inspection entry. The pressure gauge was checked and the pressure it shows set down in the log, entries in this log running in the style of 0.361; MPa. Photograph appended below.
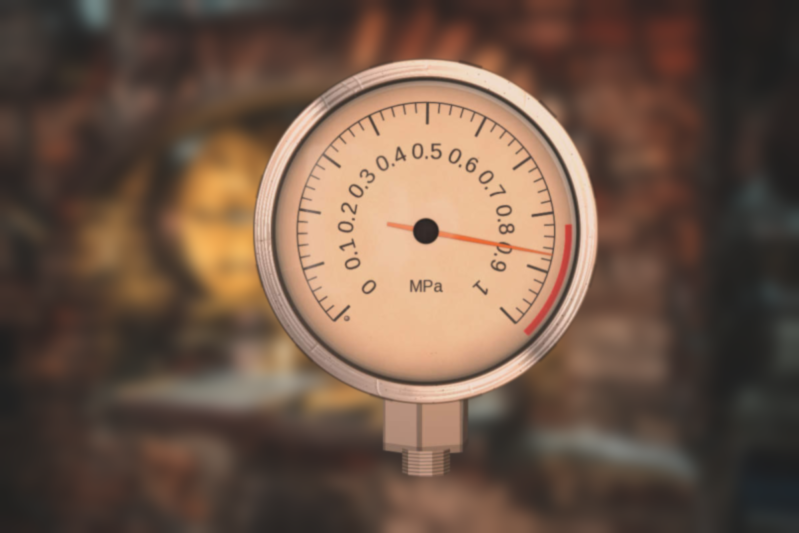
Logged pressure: 0.87; MPa
